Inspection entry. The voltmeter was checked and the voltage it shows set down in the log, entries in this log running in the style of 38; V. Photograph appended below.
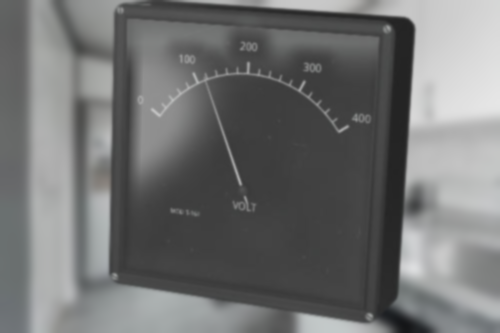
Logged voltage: 120; V
